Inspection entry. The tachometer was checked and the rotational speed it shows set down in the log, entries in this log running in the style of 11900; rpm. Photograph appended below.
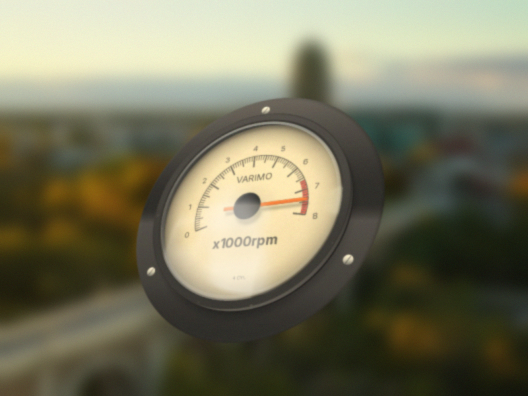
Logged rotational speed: 7500; rpm
